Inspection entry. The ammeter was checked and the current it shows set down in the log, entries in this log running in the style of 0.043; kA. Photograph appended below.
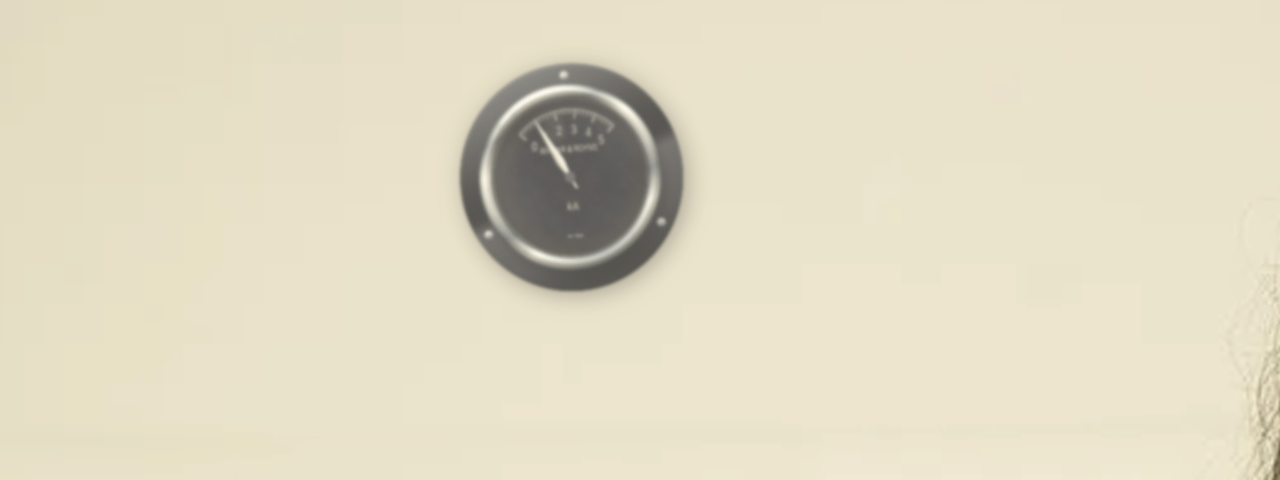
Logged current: 1; kA
